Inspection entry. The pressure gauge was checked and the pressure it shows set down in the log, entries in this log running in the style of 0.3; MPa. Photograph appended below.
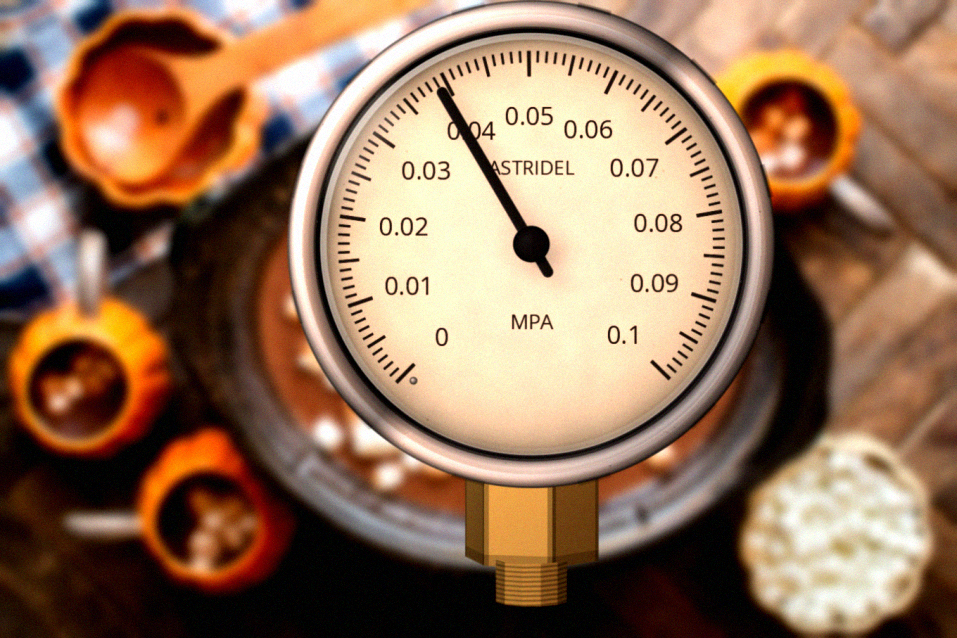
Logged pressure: 0.039; MPa
